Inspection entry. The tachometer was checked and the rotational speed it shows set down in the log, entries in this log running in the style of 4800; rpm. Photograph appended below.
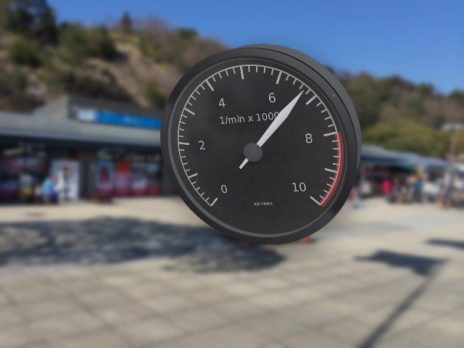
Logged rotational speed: 6700; rpm
